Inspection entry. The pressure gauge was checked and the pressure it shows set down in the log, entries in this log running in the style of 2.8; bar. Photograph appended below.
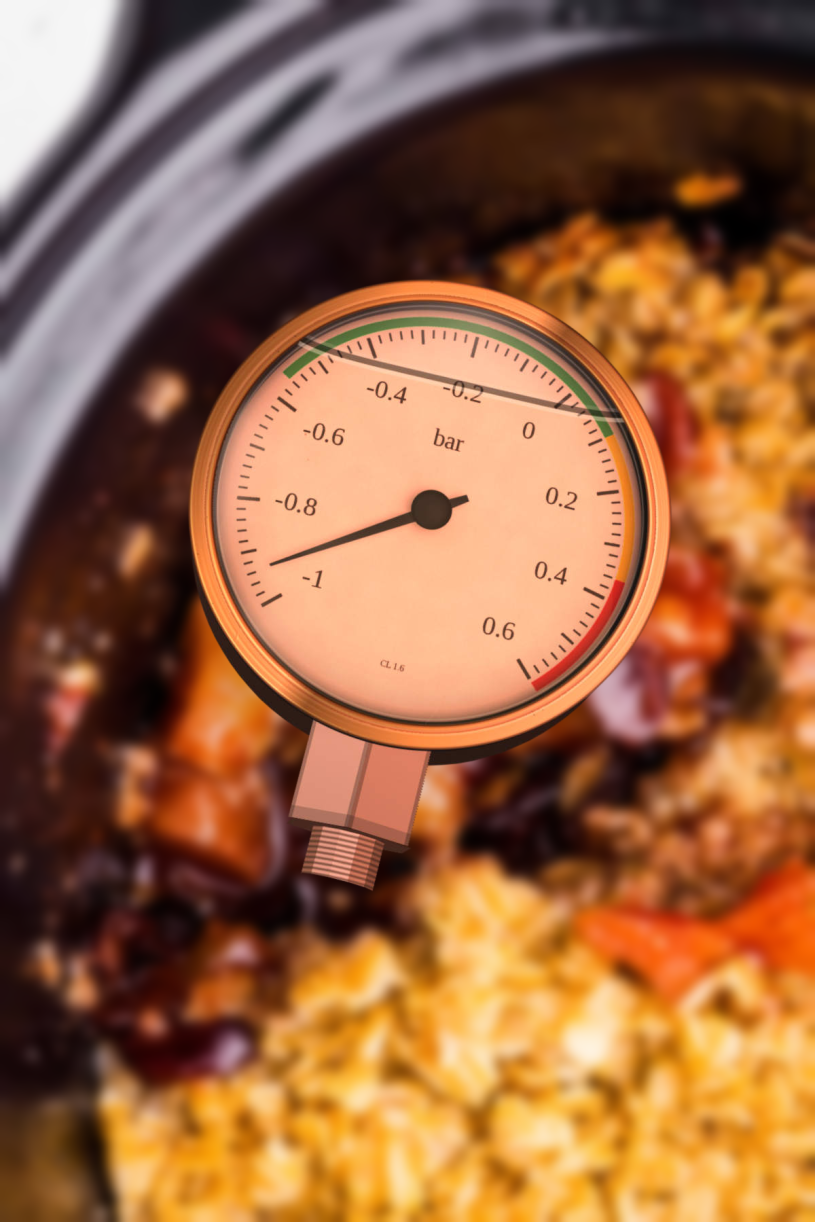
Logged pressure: -0.94; bar
